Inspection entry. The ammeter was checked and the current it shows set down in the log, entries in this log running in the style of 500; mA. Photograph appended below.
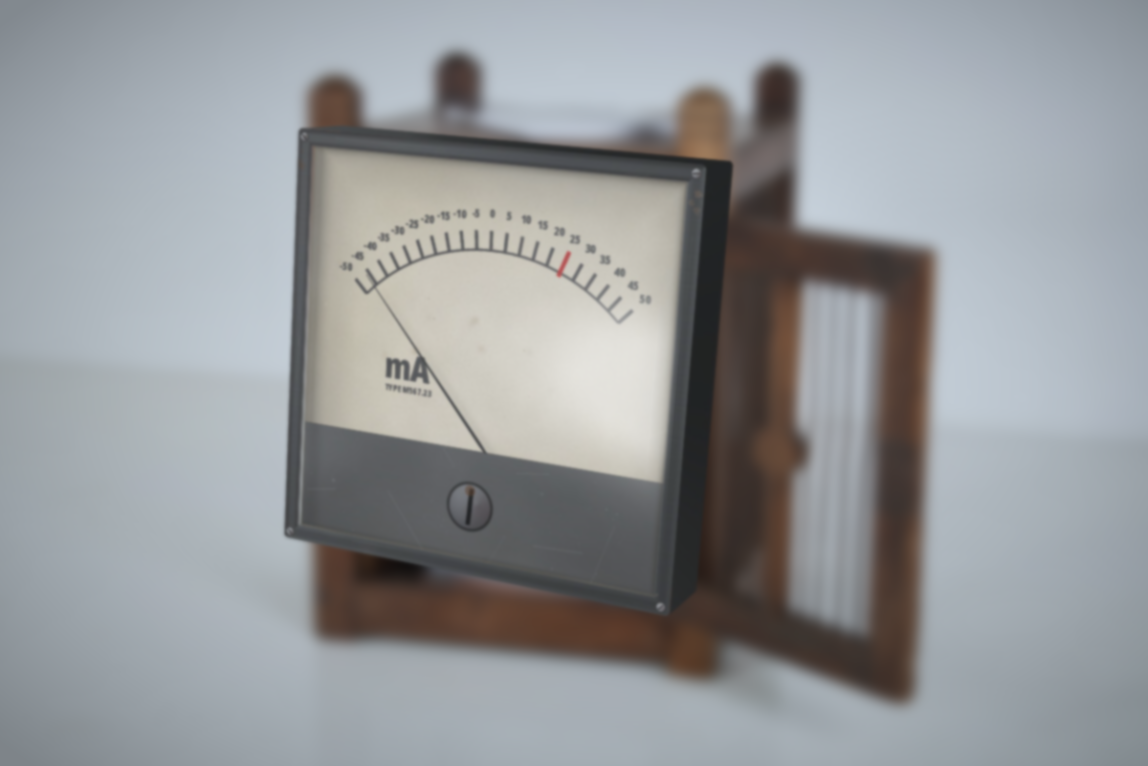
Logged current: -45; mA
